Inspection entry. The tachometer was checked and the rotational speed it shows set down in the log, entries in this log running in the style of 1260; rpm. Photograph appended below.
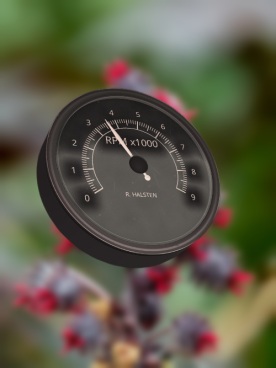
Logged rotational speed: 3500; rpm
